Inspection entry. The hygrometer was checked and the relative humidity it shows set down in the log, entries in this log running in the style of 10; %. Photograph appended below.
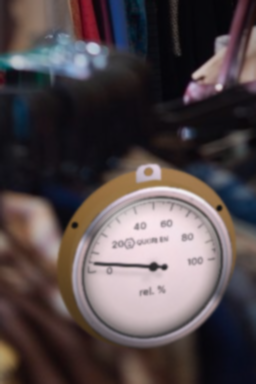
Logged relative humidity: 5; %
